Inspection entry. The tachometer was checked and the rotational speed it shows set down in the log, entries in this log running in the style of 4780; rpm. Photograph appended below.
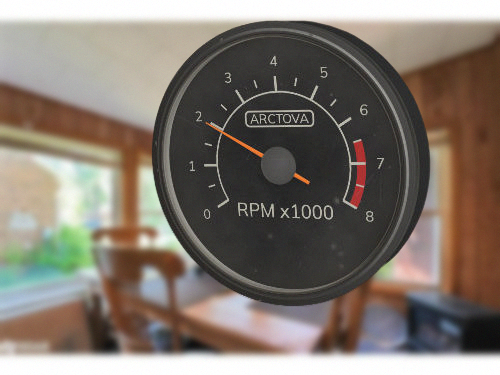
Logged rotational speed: 2000; rpm
